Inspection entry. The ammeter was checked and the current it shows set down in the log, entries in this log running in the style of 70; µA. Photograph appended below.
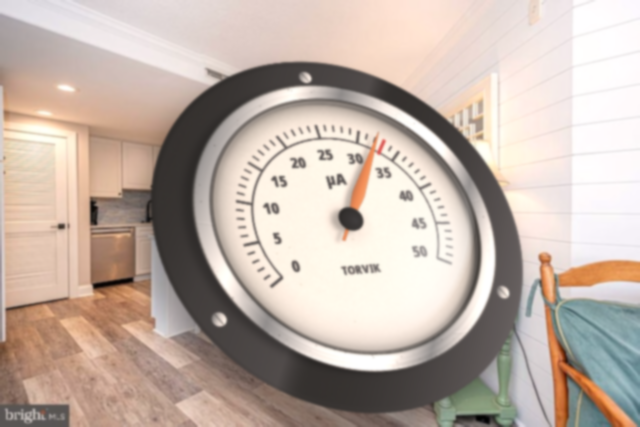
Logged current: 32; µA
